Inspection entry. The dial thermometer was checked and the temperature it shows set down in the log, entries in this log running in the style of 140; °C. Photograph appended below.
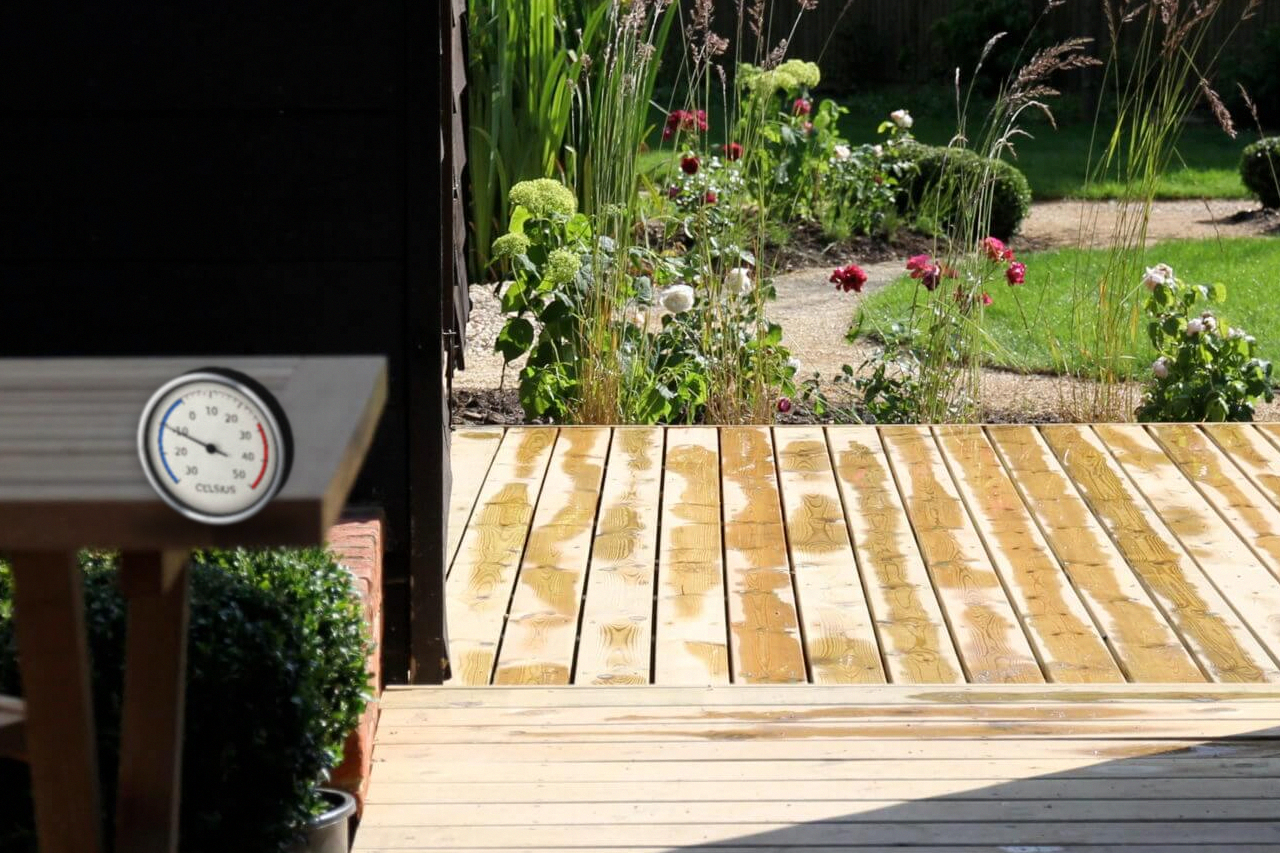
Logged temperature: -10; °C
